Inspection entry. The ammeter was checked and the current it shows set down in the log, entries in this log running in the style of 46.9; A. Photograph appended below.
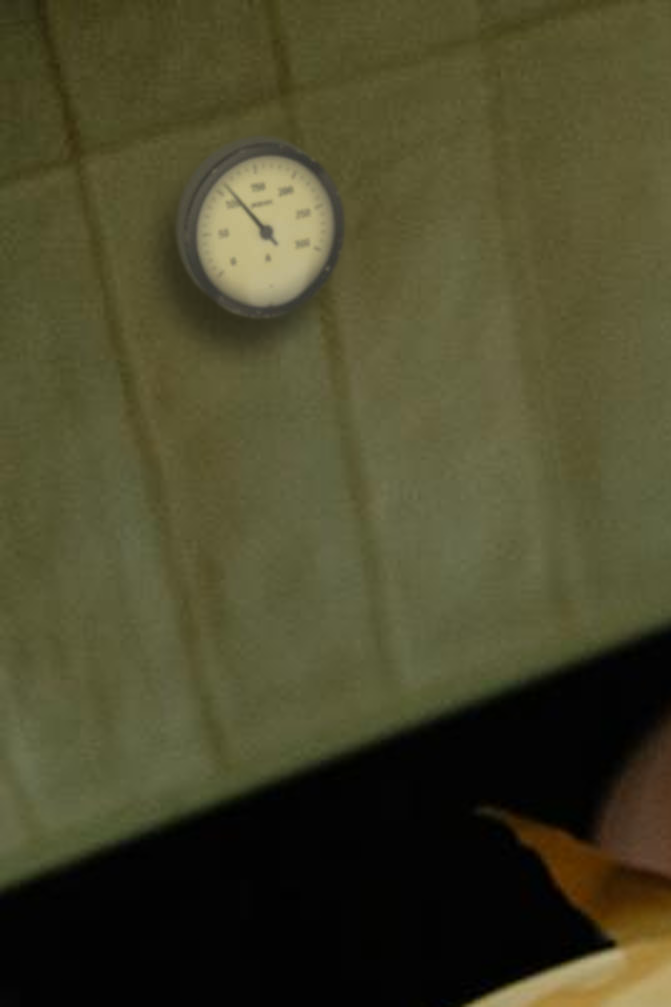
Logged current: 110; A
